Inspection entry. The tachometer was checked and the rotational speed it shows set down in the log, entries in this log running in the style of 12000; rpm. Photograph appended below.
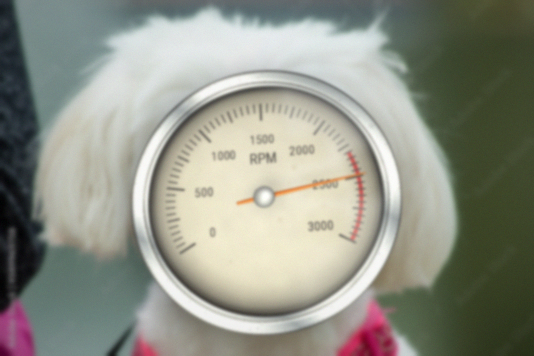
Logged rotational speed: 2500; rpm
